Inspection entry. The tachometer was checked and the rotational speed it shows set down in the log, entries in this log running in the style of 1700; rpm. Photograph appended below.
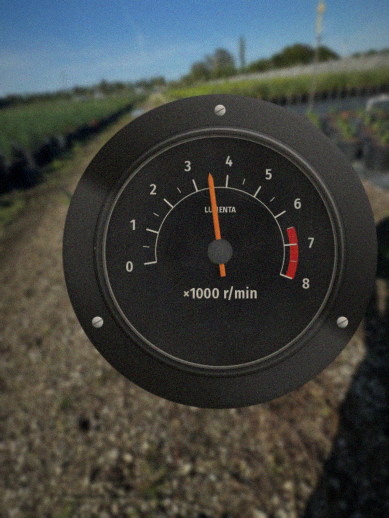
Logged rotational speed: 3500; rpm
